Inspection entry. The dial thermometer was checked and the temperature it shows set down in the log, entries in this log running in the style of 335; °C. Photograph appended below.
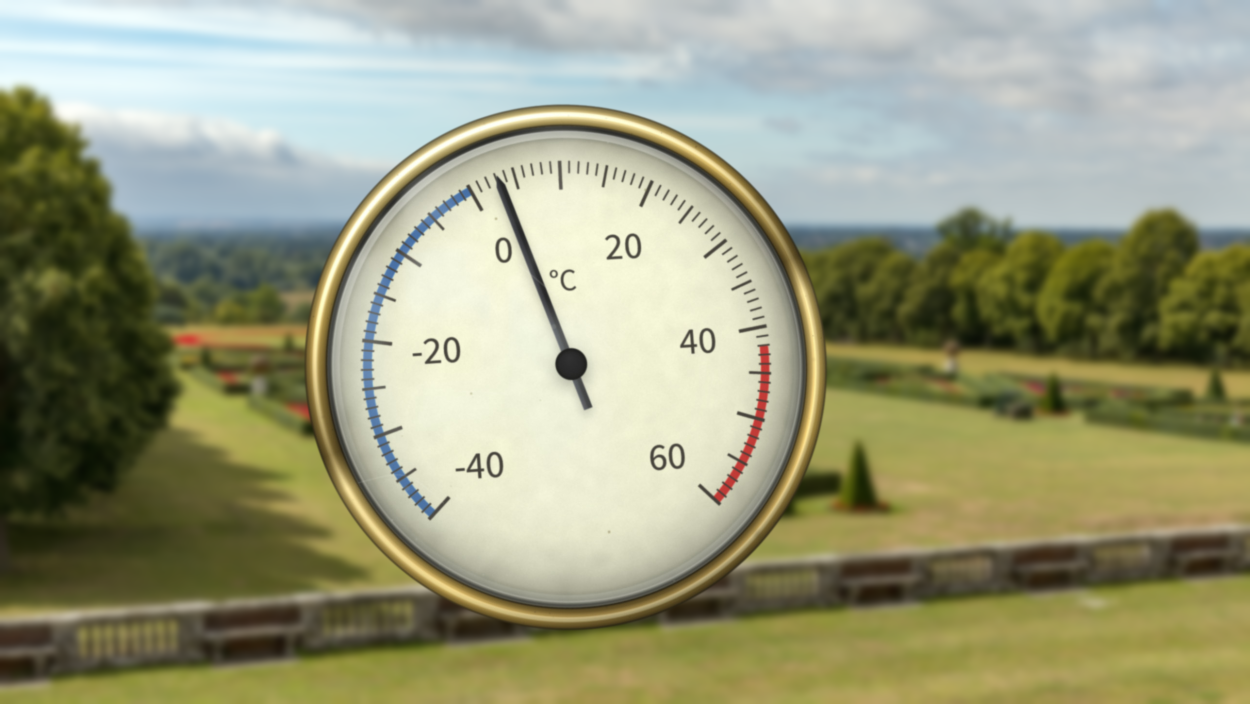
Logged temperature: 3; °C
